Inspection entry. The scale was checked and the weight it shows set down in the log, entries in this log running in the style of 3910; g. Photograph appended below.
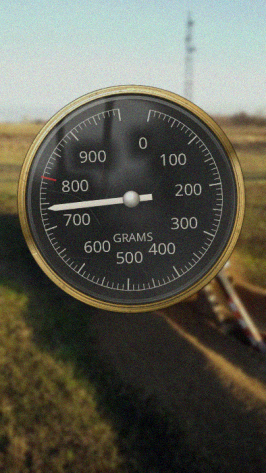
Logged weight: 740; g
